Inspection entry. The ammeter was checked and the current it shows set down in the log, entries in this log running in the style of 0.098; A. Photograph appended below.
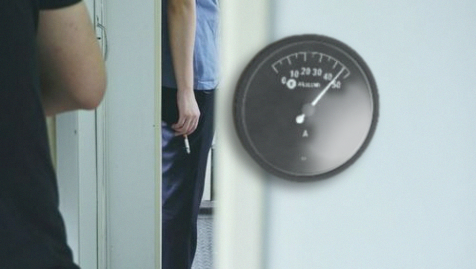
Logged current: 45; A
